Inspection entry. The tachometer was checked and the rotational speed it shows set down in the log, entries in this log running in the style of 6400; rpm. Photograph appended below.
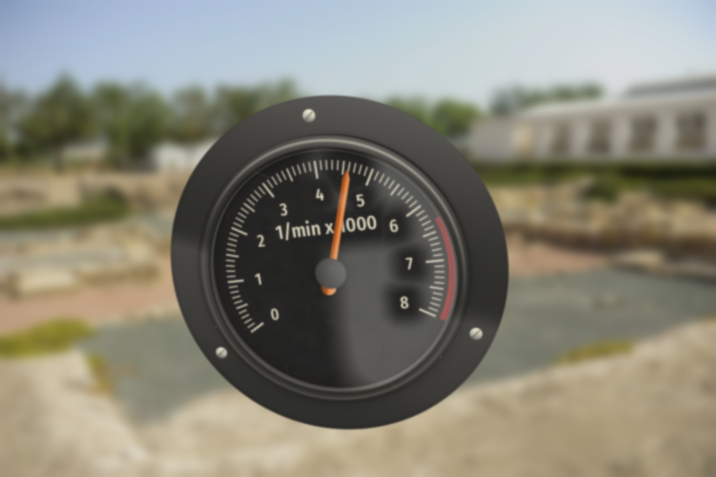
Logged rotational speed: 4600; rpm
